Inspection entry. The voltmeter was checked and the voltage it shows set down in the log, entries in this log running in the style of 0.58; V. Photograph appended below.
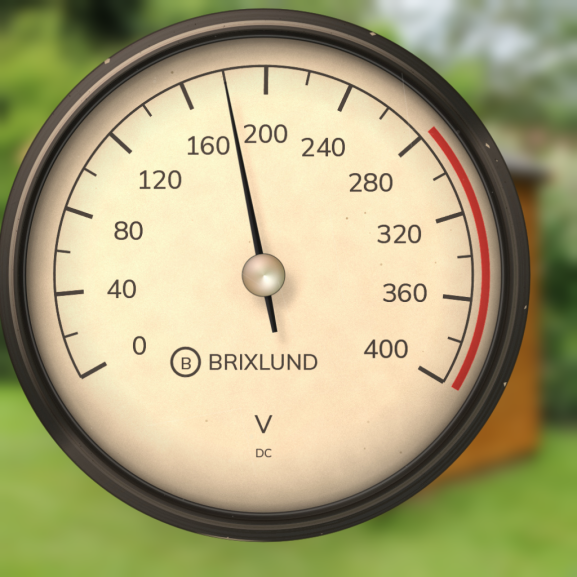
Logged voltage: 180; V
